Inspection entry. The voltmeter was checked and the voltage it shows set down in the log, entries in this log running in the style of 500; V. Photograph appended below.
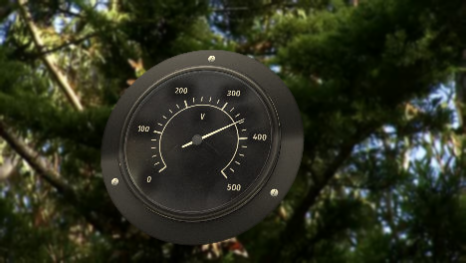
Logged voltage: 360; V
